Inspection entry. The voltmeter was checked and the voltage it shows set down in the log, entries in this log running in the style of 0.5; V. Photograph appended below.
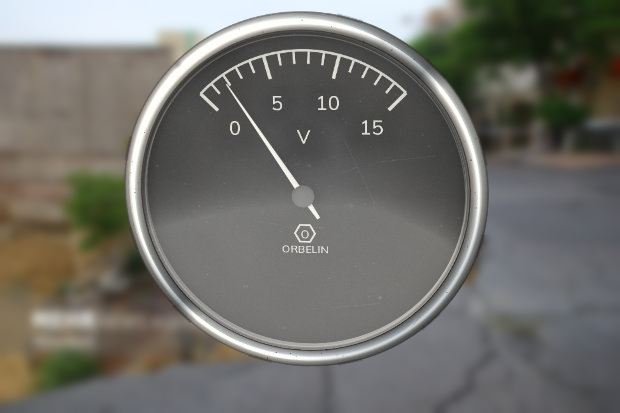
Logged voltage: 2; V
